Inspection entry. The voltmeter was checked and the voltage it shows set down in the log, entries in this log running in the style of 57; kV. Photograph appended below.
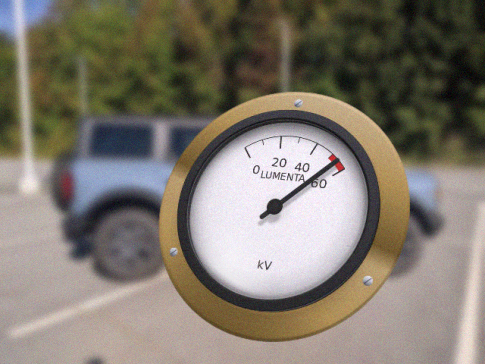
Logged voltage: 55; kV
